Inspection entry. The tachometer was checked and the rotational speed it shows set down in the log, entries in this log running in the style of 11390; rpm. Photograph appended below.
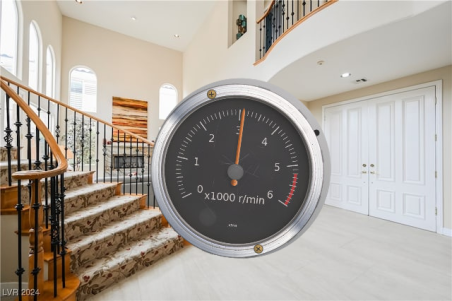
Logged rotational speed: 3100; rpm
